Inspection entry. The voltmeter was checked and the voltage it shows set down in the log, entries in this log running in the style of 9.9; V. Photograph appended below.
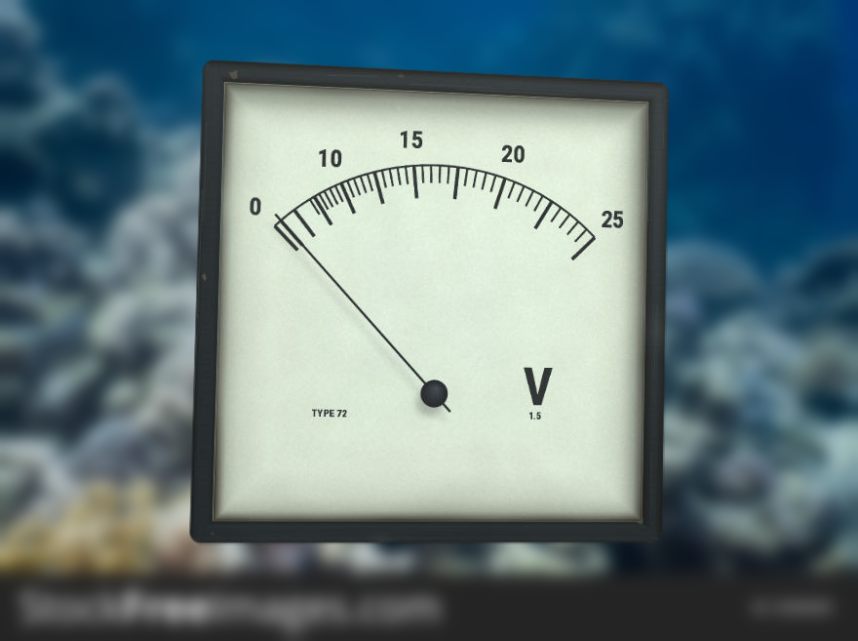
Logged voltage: 2.5; V
